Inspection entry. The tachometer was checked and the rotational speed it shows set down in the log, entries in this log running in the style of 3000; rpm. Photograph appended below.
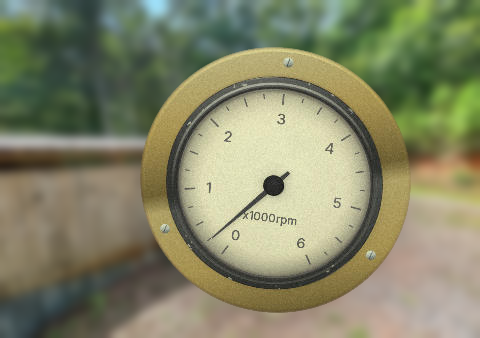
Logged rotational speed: 250; rpm
